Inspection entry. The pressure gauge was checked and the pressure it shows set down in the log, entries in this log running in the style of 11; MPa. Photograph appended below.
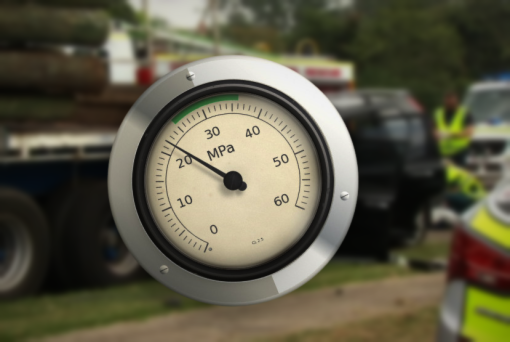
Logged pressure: 22; MPa
